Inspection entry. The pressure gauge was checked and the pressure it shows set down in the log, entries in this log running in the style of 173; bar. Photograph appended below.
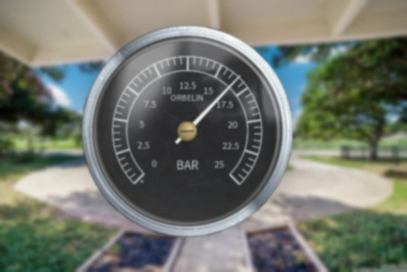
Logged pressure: 16.5; bar
